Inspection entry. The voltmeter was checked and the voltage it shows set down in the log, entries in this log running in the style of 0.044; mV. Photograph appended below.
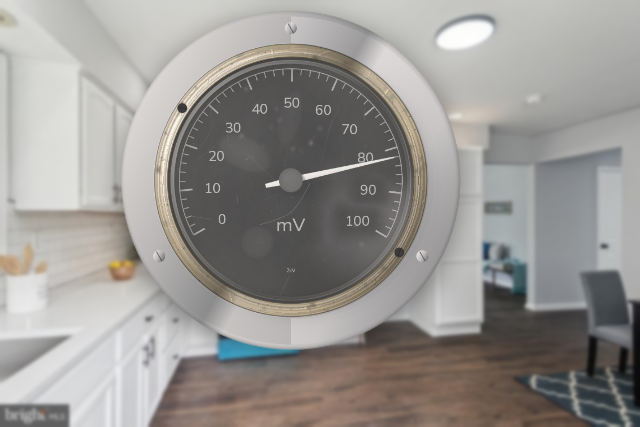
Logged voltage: 82; mV
